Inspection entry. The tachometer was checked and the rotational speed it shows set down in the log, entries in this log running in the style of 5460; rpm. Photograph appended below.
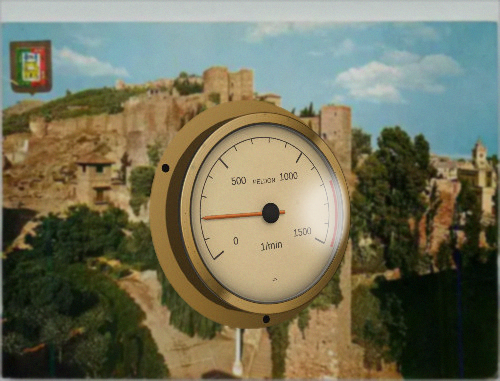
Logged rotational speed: 200; rpm
